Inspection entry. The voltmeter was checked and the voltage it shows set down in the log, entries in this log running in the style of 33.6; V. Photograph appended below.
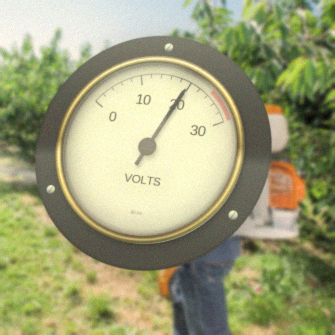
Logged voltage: 20; V
